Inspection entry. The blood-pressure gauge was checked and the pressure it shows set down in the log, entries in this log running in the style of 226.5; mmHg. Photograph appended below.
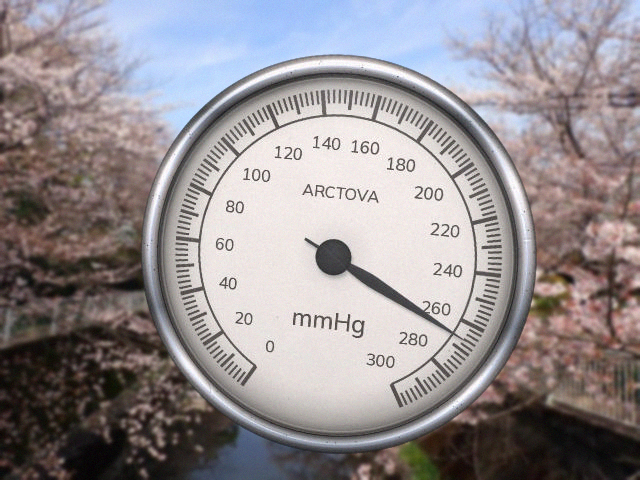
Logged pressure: 266; mmHg
